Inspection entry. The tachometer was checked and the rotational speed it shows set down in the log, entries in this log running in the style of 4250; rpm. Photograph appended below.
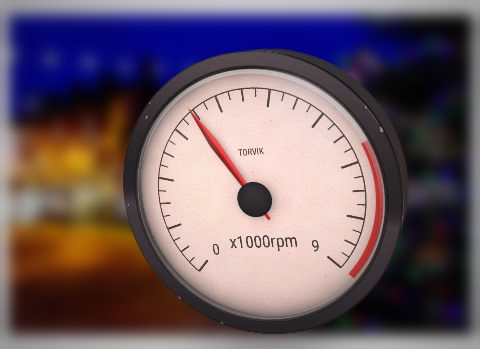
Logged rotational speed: 3500; rpm
